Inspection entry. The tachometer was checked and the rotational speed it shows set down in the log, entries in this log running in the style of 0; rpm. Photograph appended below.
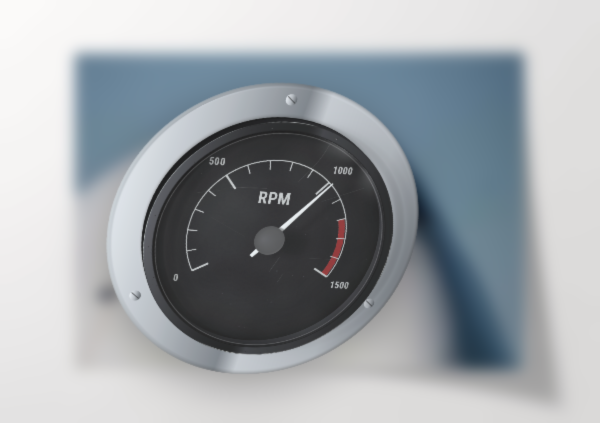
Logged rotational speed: 1000; rpm
